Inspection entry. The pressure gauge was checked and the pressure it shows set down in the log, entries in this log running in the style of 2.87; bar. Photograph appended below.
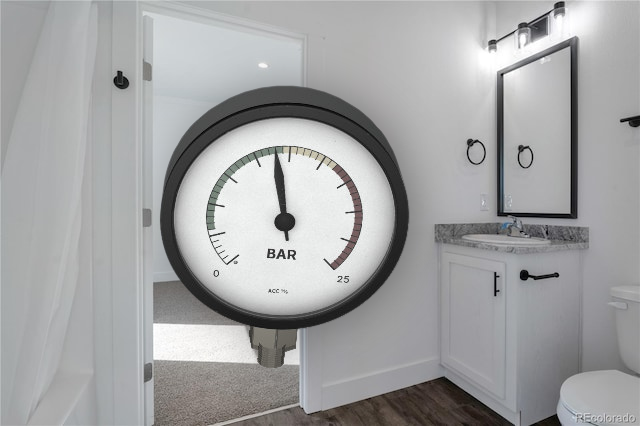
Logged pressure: 11.5; bar
